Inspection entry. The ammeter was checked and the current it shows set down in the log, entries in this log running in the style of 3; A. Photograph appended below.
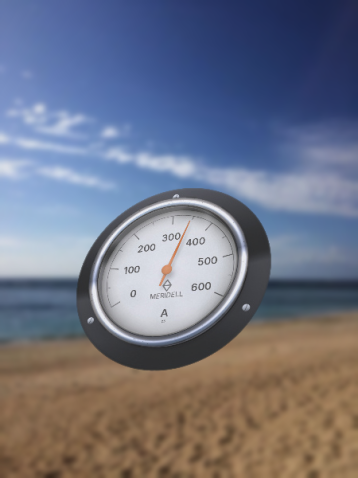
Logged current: 350; A
